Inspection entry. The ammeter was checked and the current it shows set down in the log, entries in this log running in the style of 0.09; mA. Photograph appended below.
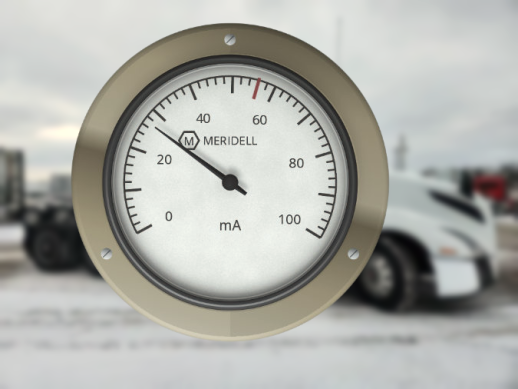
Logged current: 27; mA
